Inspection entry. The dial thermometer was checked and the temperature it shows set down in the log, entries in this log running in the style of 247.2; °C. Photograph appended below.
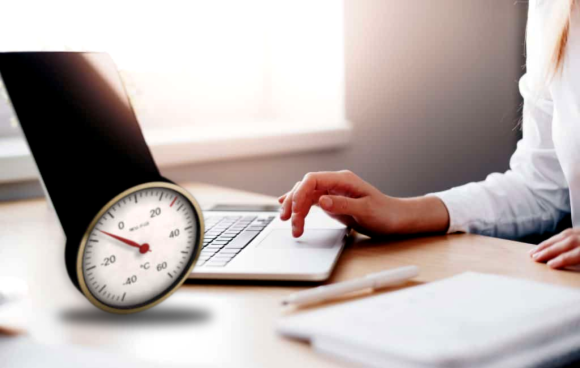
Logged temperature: -6; °C
